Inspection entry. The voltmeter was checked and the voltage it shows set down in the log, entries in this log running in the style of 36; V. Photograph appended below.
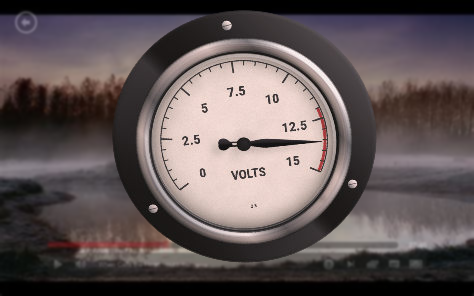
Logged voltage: 13.5; V
